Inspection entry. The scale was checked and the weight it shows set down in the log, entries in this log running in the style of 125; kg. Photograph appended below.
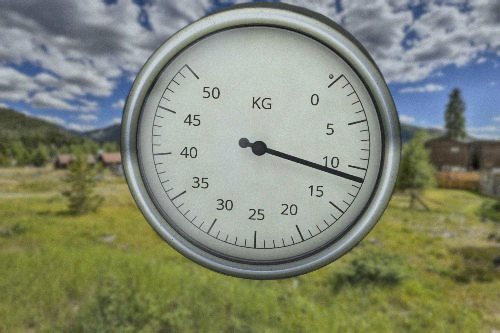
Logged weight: 11; kg
